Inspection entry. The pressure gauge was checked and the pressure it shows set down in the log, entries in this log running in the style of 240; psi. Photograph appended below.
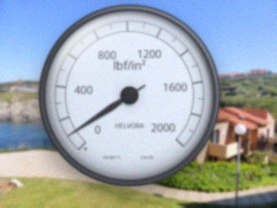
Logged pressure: 100; psi
